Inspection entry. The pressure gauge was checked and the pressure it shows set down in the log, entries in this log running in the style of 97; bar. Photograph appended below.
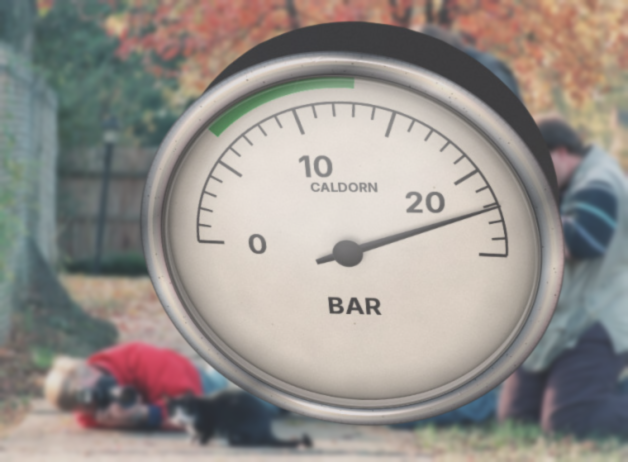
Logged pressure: 22; bar
